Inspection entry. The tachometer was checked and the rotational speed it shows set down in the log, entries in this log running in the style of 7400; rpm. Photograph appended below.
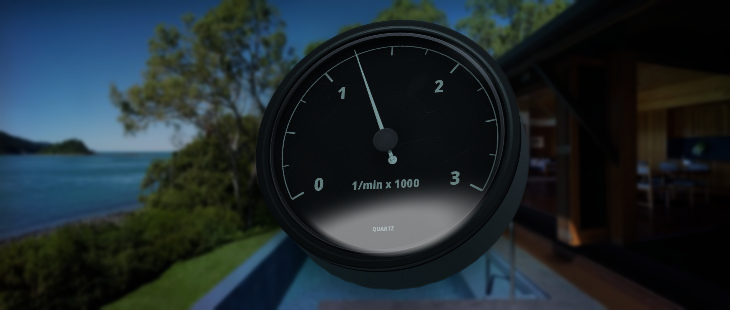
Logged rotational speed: 1250; rpm
